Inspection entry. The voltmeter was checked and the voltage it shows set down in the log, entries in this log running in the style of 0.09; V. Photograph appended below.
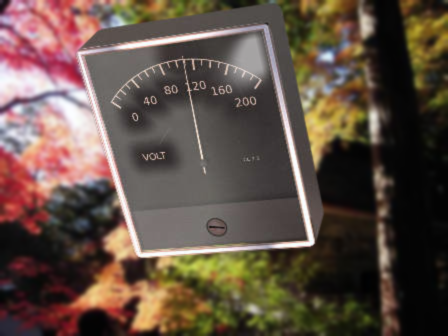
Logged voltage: 110; V
